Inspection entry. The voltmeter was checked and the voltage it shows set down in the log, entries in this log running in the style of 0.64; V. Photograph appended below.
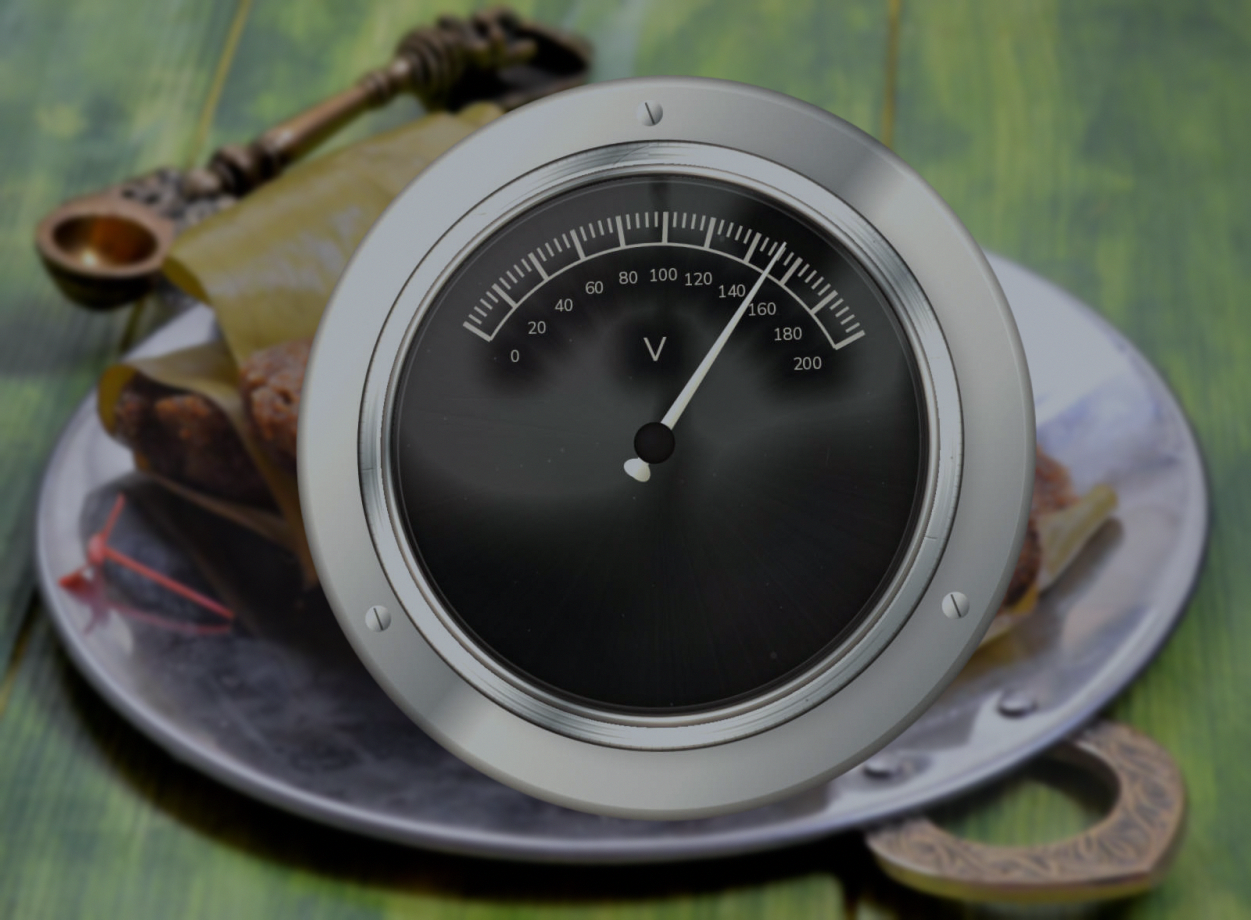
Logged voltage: 152; V
